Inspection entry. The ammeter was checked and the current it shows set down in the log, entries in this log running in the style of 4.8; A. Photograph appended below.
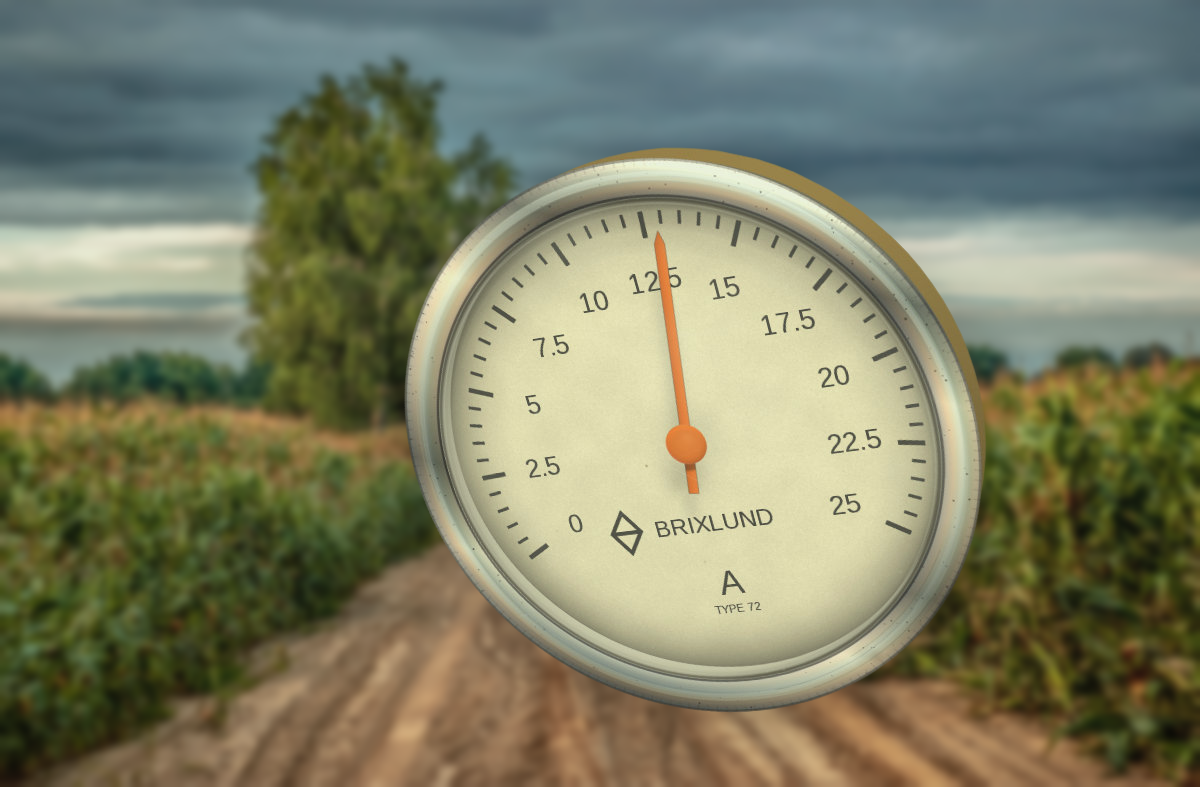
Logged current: 13; A
